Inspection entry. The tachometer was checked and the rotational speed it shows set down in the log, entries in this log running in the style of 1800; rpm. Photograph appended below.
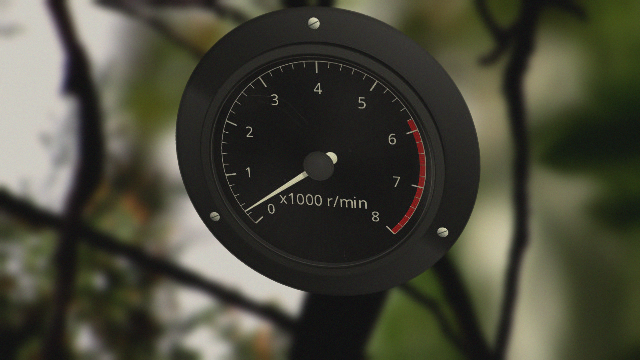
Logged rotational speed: 300; rpm
